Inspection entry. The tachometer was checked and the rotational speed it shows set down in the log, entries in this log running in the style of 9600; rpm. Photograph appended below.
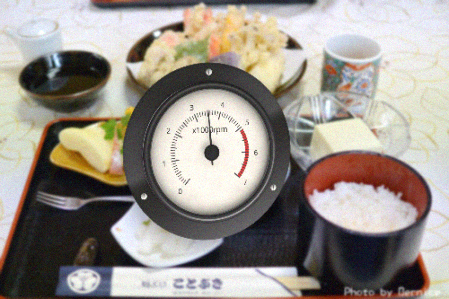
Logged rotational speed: 3500; rpm
